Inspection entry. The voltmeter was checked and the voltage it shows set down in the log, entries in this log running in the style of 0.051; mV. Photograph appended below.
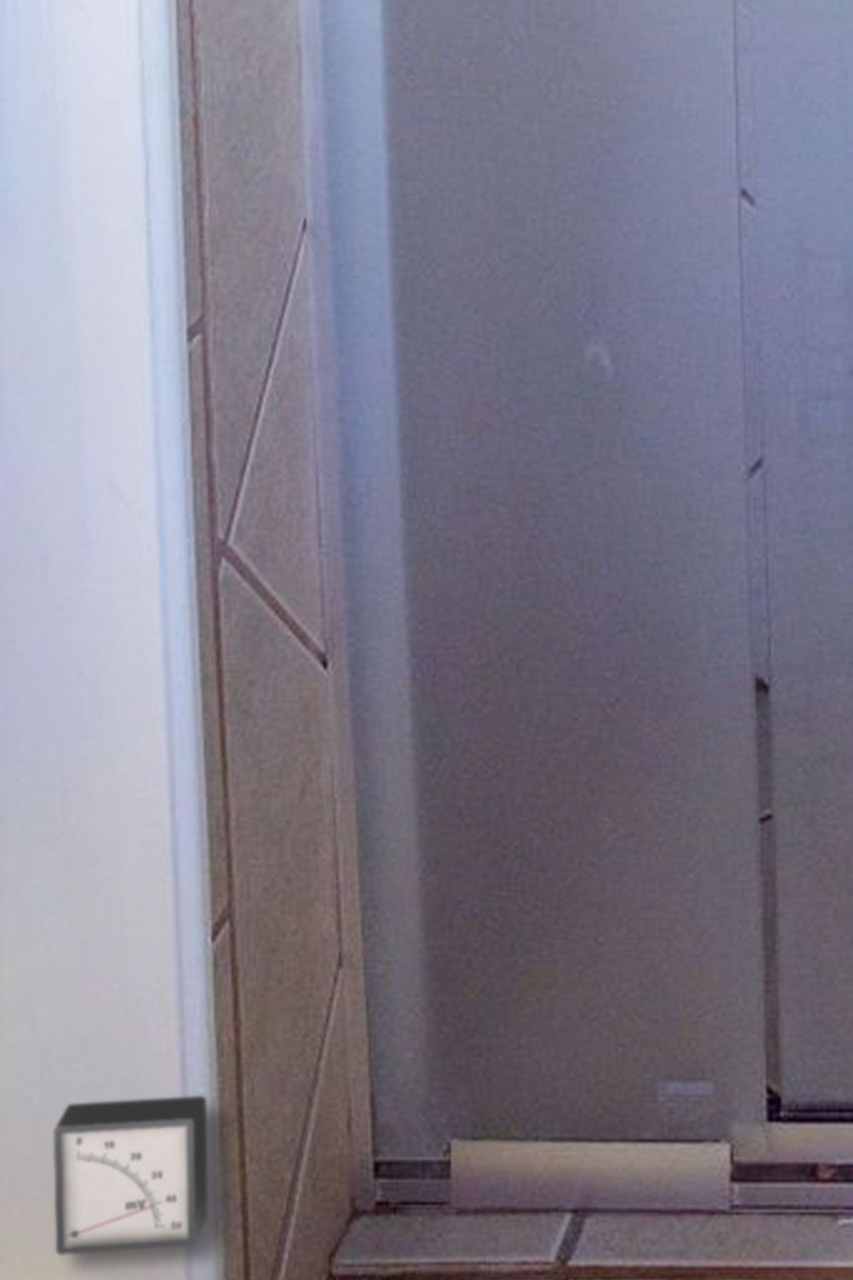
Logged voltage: 40; mV
